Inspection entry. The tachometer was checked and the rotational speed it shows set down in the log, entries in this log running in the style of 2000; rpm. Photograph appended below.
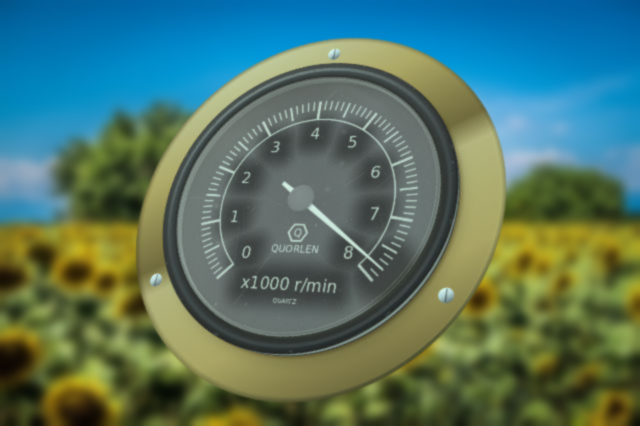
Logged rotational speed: 7800; rpm
